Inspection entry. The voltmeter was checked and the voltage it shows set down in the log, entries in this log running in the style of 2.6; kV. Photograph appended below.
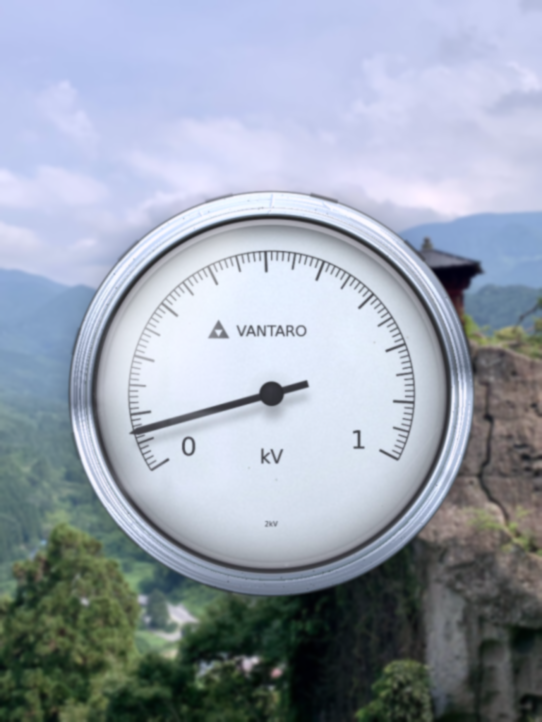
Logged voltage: 0.07; kV
